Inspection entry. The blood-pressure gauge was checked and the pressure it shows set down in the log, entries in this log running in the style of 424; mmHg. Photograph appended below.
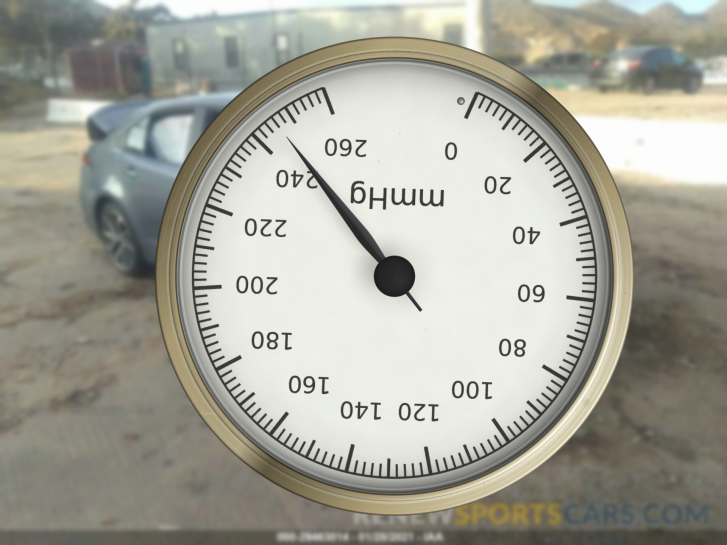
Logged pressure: 246; mmHg
